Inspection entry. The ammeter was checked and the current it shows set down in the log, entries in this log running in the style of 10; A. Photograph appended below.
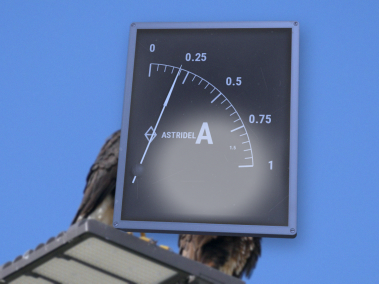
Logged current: 0.2; A
